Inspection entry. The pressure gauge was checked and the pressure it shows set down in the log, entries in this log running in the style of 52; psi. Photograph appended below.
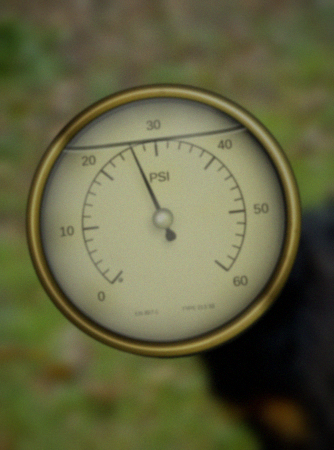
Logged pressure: 26; psi
